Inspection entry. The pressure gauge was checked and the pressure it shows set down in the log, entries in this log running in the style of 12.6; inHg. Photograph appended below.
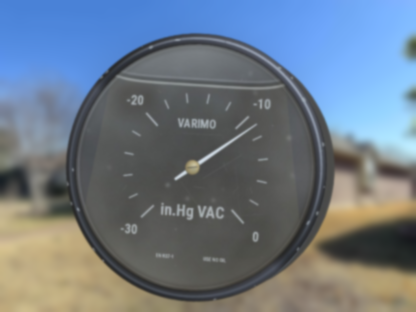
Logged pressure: -9; inHg
